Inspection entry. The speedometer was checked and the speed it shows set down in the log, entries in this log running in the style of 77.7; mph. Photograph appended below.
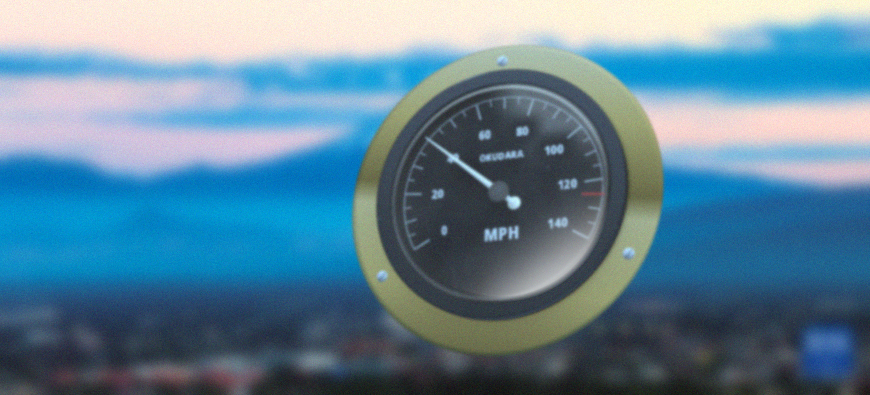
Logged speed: 40; mph
